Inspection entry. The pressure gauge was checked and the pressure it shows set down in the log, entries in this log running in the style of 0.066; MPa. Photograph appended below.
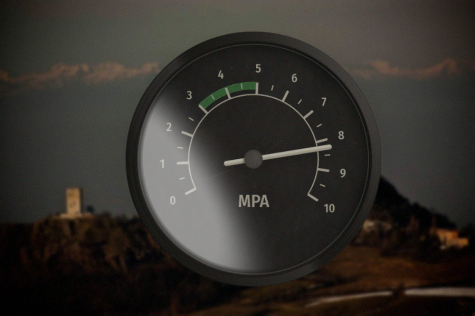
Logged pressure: 8.25; MPa
